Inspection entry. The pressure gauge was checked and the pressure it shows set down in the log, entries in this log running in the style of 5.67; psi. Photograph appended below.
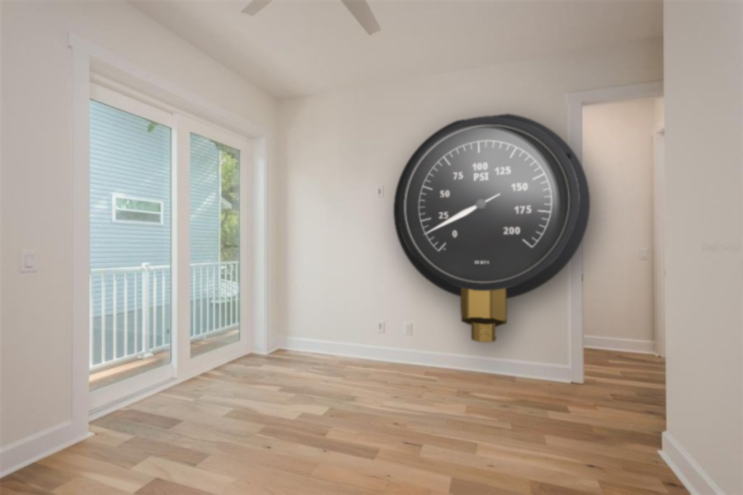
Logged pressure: 15; psi
